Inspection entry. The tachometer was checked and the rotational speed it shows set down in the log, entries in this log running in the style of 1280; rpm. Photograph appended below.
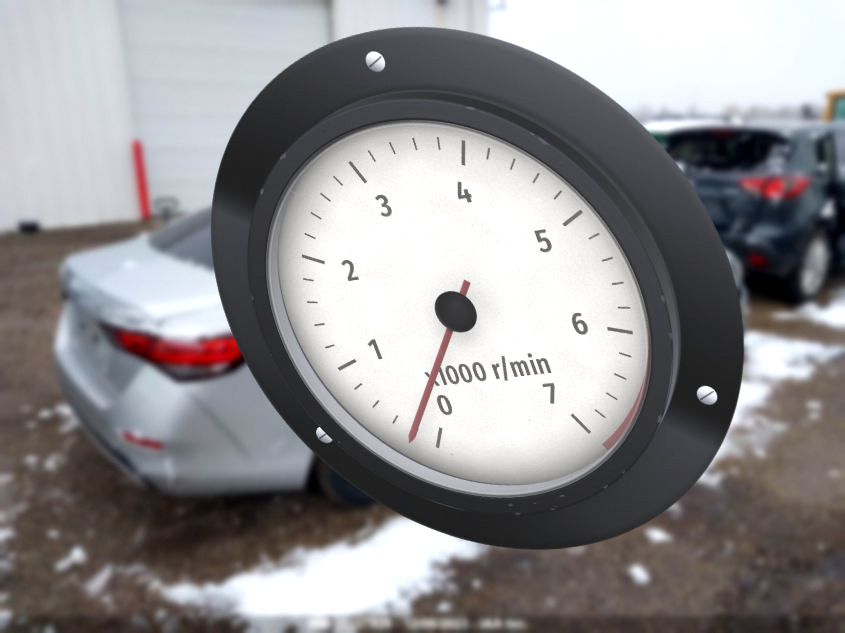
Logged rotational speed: 200; rpm
